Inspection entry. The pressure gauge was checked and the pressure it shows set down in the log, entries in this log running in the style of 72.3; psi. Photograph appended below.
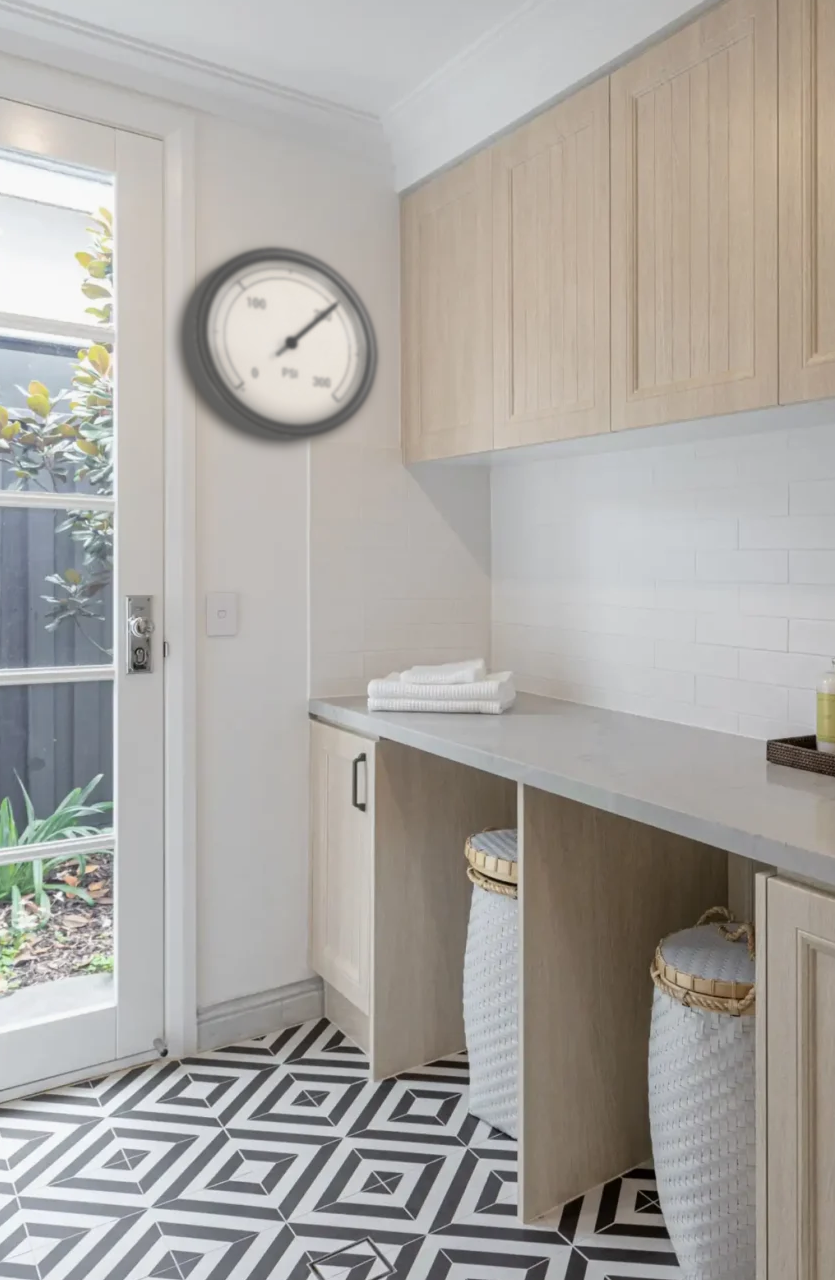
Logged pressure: 200; psi
